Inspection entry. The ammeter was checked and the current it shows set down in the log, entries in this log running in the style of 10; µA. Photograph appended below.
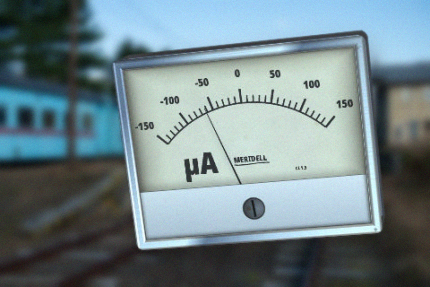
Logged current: -60; µA
